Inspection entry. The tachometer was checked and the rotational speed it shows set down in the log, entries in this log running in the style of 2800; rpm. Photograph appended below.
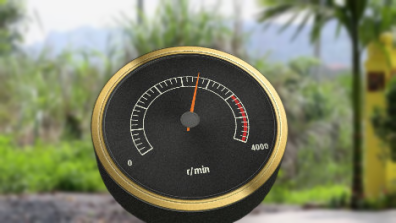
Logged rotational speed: 2300; rpm
